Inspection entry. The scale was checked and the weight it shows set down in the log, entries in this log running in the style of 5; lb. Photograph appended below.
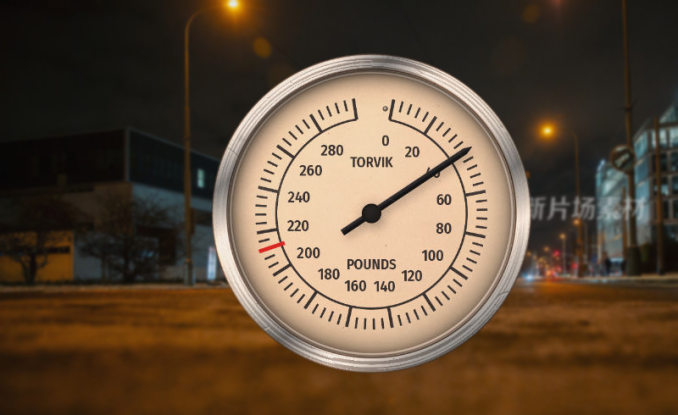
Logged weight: 40; lb
